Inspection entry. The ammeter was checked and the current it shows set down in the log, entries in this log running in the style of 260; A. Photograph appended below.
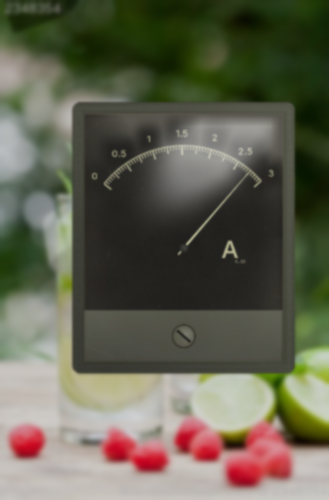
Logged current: 2.75; A
